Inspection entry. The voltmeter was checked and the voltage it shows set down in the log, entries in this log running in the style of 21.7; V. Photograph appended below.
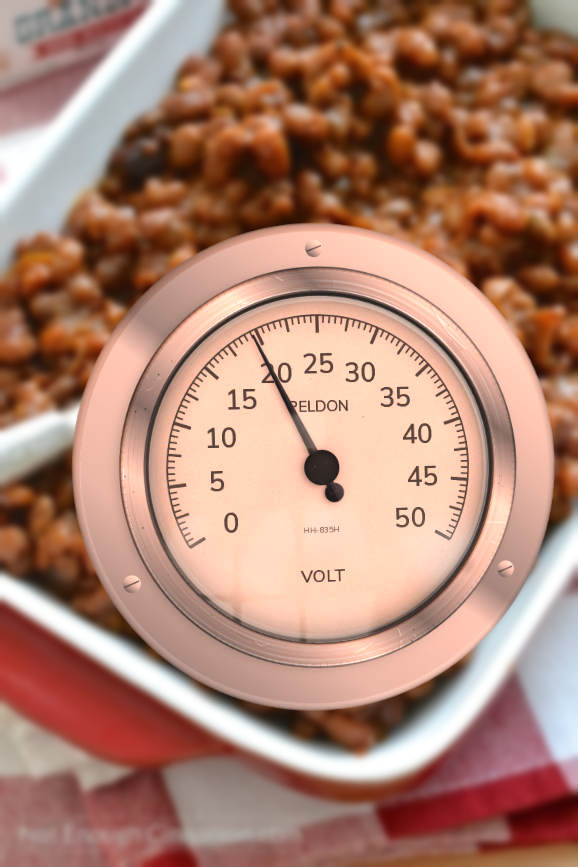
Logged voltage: 19.5; V
